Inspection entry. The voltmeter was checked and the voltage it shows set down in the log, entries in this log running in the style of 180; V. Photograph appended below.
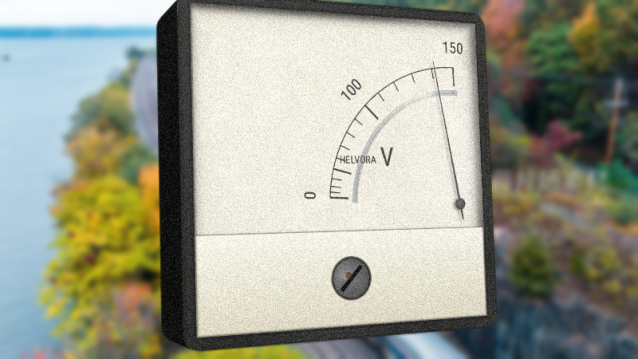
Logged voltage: 140; V
